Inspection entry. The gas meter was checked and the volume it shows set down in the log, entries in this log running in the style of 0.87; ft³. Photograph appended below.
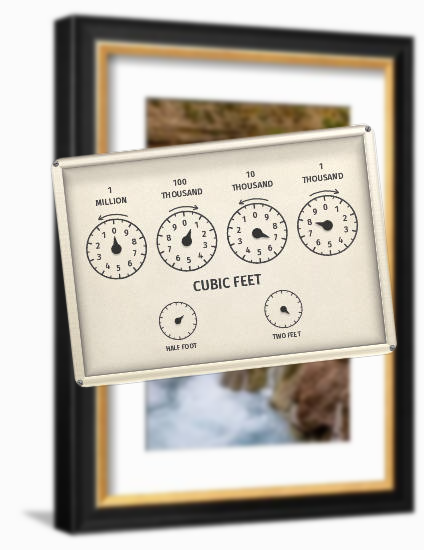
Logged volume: 6800; ft³
